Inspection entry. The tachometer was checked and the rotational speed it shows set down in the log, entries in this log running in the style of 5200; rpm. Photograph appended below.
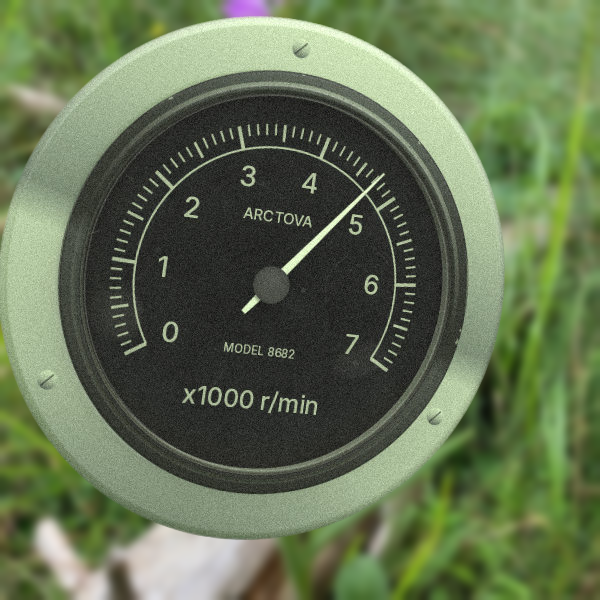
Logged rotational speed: 4700; rpm
